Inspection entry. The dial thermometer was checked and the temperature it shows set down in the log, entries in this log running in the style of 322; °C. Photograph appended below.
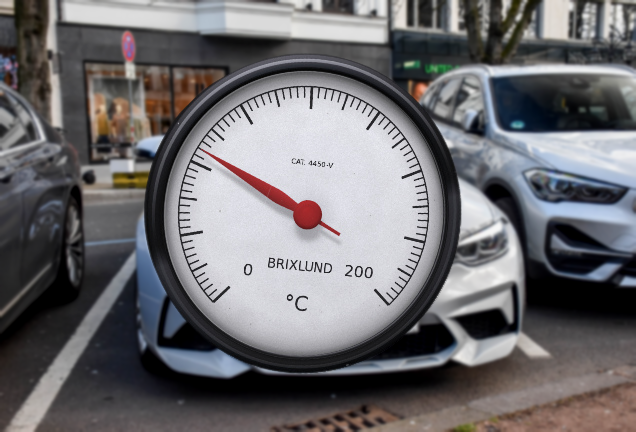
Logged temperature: 55; °C
